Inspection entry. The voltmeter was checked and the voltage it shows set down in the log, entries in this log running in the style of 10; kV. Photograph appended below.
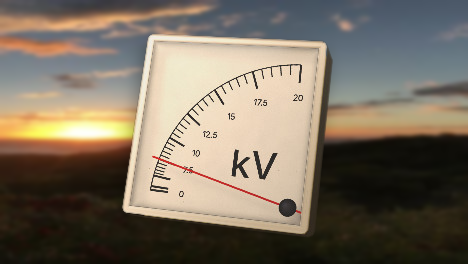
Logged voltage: 7.5; kV
